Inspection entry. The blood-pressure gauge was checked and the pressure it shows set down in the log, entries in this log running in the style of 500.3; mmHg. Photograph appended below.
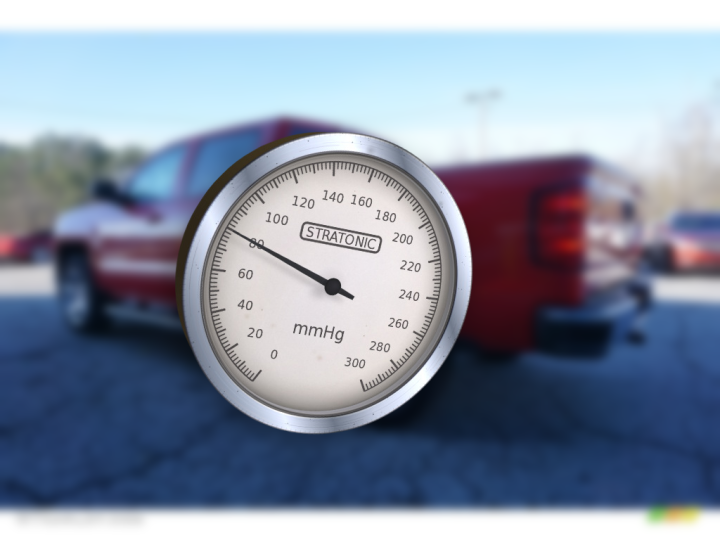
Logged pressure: 80; mmHg
